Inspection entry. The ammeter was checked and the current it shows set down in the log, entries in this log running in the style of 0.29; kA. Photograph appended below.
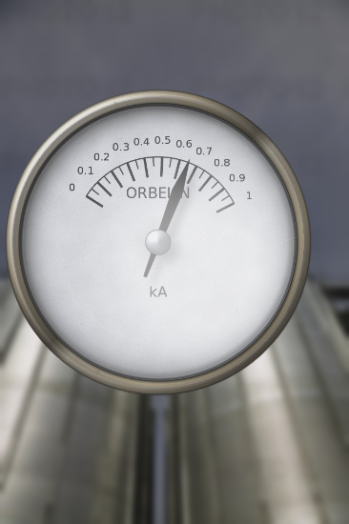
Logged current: 0.65; kA
